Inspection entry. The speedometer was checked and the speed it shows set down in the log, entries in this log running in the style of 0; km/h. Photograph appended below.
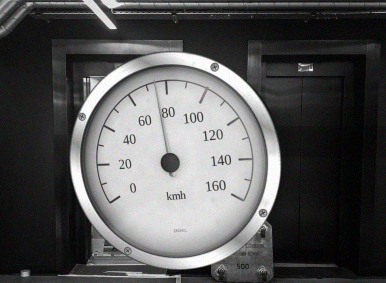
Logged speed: 75; km/h
